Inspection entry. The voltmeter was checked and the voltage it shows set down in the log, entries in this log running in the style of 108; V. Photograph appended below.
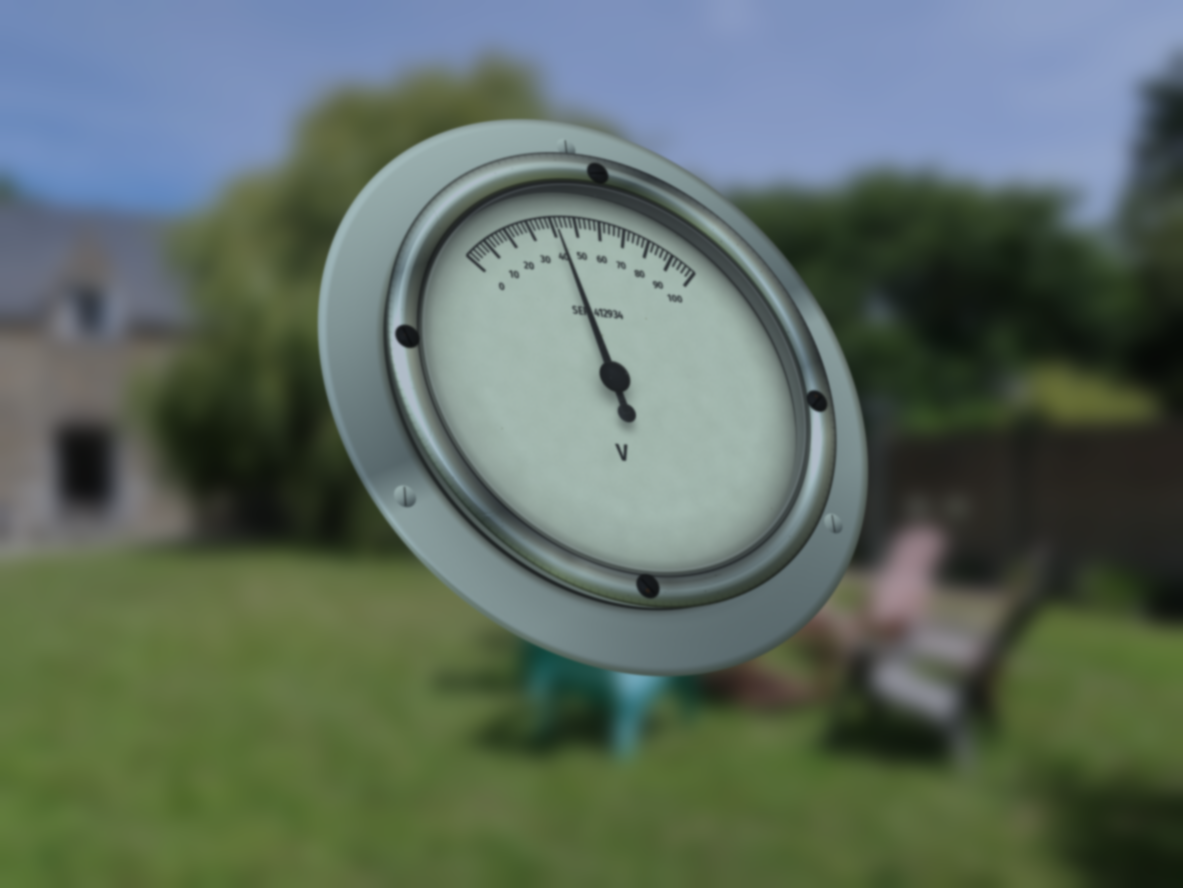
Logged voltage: 40; V
